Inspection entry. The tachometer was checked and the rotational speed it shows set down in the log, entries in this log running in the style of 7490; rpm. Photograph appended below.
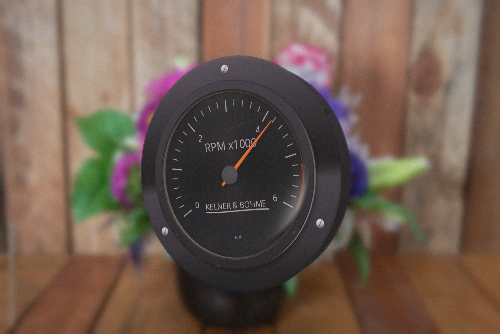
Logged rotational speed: 4200; rpm
